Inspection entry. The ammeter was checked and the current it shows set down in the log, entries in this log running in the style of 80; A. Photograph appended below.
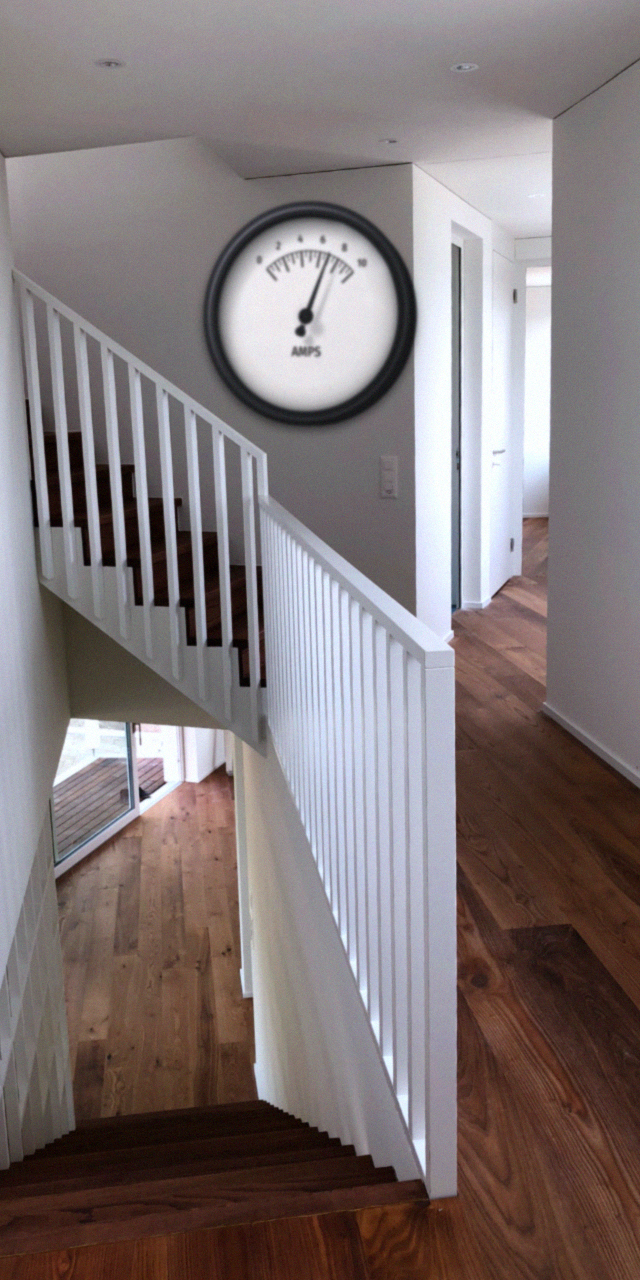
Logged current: 7; A
